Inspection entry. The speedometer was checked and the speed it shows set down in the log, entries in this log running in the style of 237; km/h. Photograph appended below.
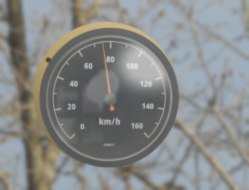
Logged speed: 75; km/h
